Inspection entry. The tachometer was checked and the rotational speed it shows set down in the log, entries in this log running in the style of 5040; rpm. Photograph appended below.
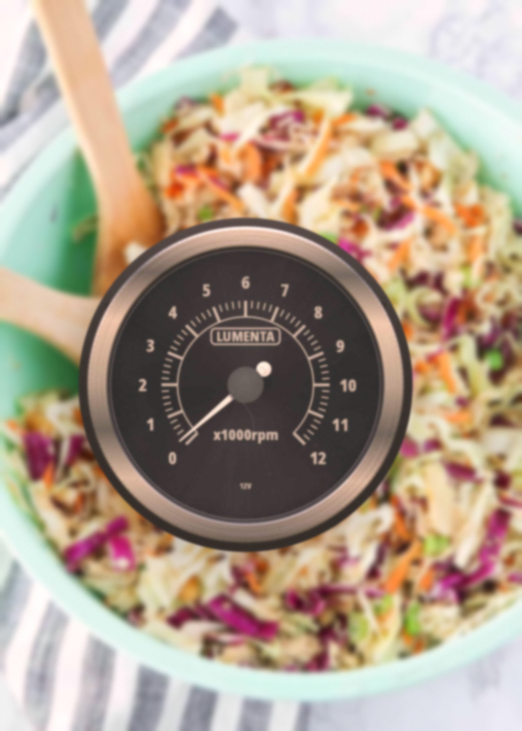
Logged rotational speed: 200; rpm
